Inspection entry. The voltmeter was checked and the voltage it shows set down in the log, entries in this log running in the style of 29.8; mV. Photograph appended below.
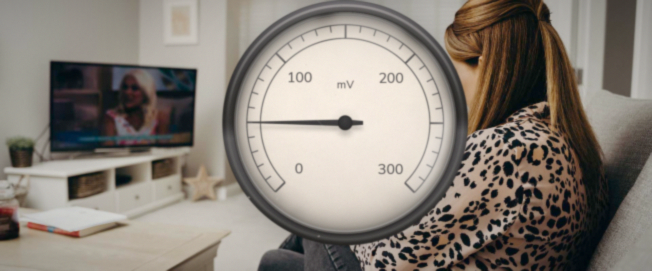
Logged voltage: 50; mV
